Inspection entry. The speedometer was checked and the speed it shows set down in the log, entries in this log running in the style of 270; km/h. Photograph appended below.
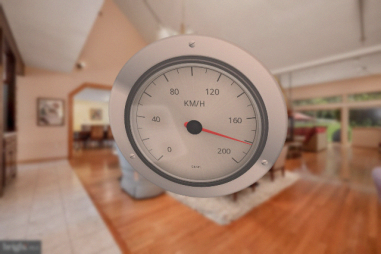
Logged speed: 180; km/h
